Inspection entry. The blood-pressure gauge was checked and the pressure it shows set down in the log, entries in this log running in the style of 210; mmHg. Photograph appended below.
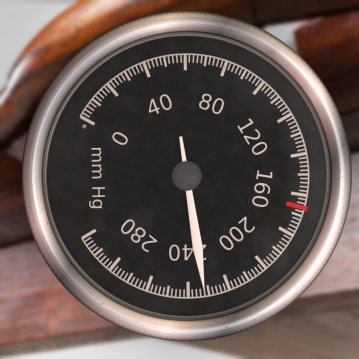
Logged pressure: 232; mmHg
